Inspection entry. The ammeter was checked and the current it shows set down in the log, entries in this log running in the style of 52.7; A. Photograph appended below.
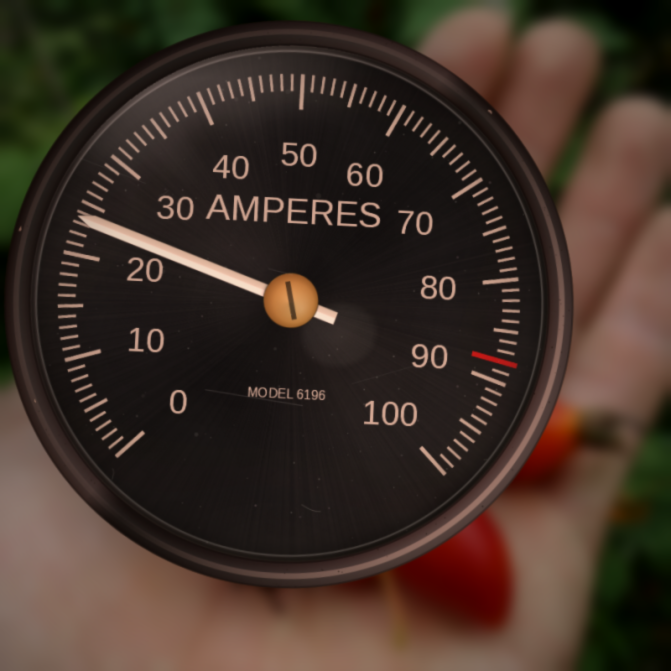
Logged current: 23.5; A
